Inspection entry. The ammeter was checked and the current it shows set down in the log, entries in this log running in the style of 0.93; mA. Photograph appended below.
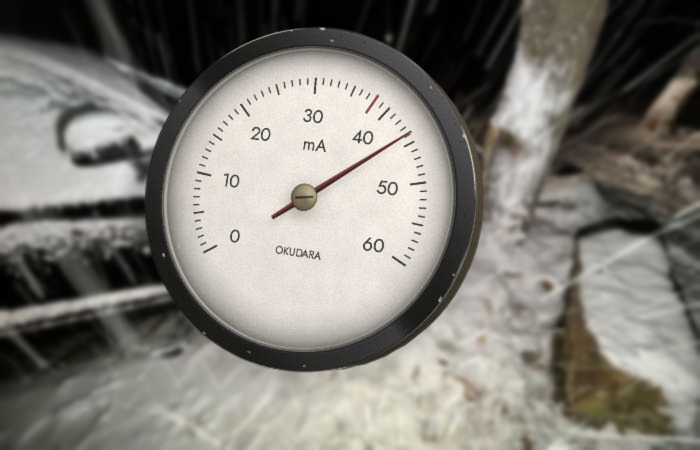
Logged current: 44; mA
